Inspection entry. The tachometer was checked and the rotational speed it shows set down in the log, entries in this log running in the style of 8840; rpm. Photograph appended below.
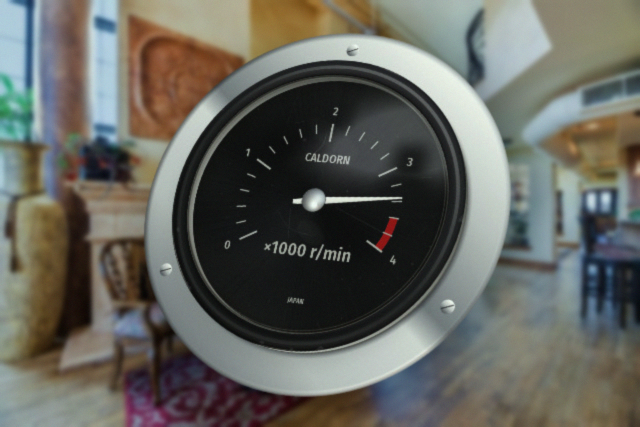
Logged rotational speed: 3400; rpm
